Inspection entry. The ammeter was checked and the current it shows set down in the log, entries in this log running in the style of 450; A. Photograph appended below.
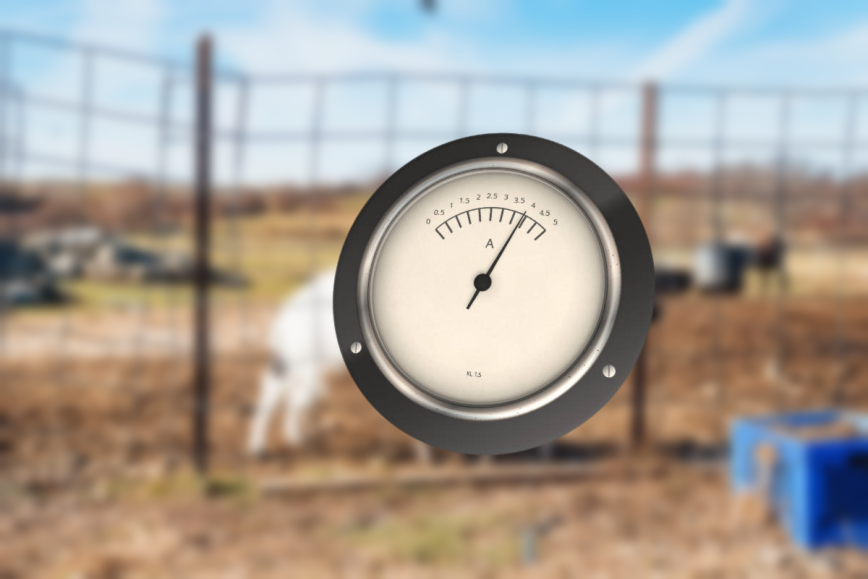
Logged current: 4; A
